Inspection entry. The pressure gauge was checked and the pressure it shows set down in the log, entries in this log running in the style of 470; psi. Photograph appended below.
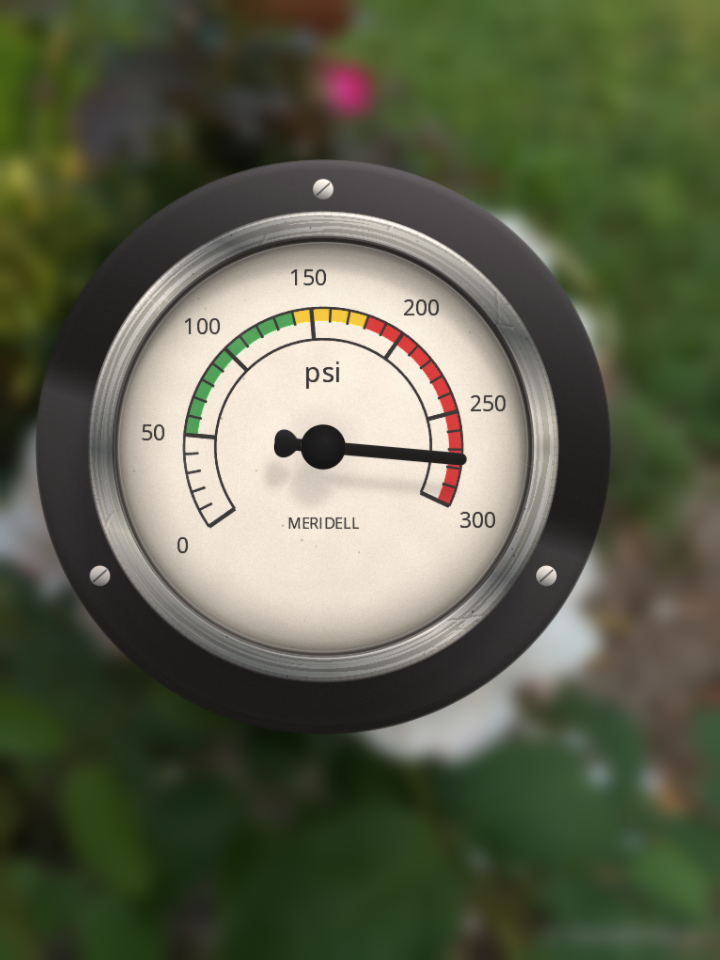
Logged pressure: 275; psi
